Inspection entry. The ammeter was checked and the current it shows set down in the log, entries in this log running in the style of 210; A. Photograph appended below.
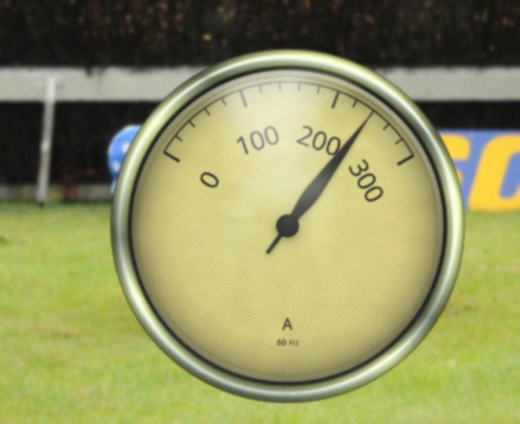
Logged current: 240; A
